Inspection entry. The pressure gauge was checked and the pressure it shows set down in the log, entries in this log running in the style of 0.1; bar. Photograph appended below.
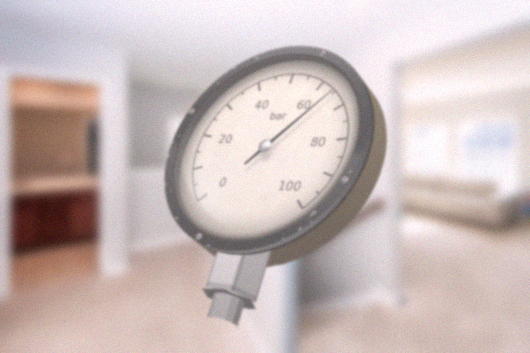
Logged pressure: 65; bar
